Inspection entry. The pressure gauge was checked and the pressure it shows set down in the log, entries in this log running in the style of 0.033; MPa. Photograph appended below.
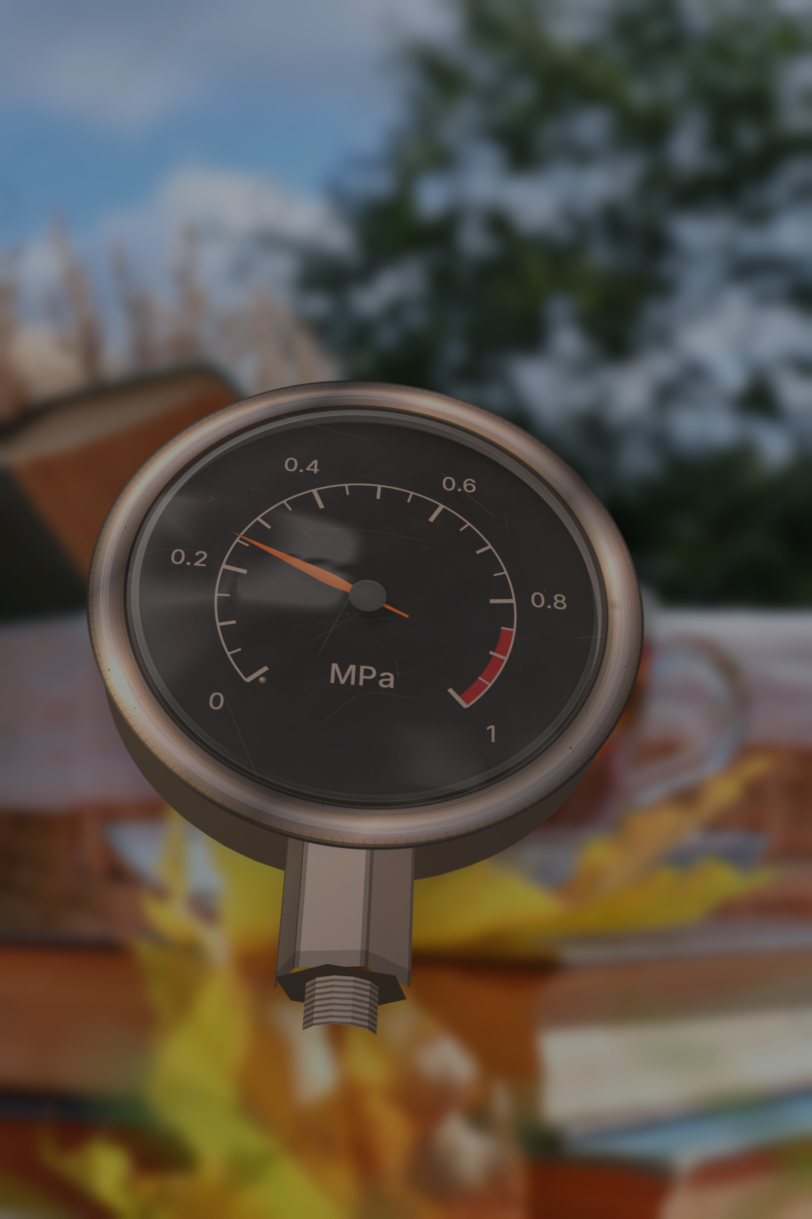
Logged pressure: 0.25; MPa
